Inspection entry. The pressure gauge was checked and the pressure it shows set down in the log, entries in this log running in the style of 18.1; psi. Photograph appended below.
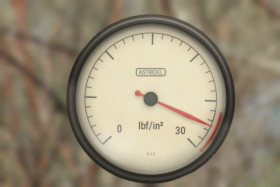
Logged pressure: 27.5; psi
